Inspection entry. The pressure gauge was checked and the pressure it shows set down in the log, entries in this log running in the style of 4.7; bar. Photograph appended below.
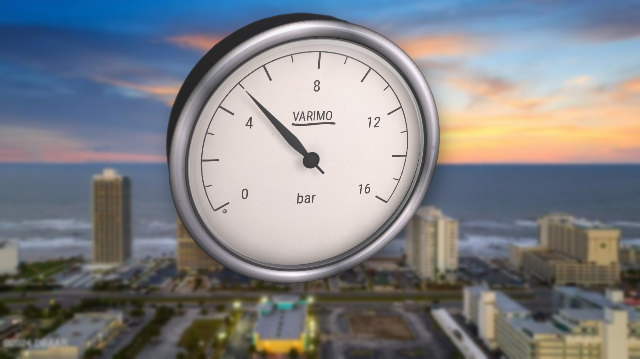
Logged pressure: 5; bar
